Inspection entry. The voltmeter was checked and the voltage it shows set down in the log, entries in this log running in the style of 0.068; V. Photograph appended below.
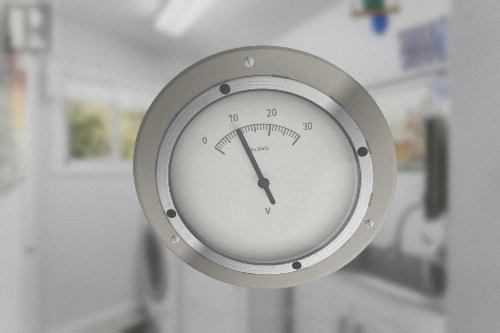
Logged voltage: 10; V
